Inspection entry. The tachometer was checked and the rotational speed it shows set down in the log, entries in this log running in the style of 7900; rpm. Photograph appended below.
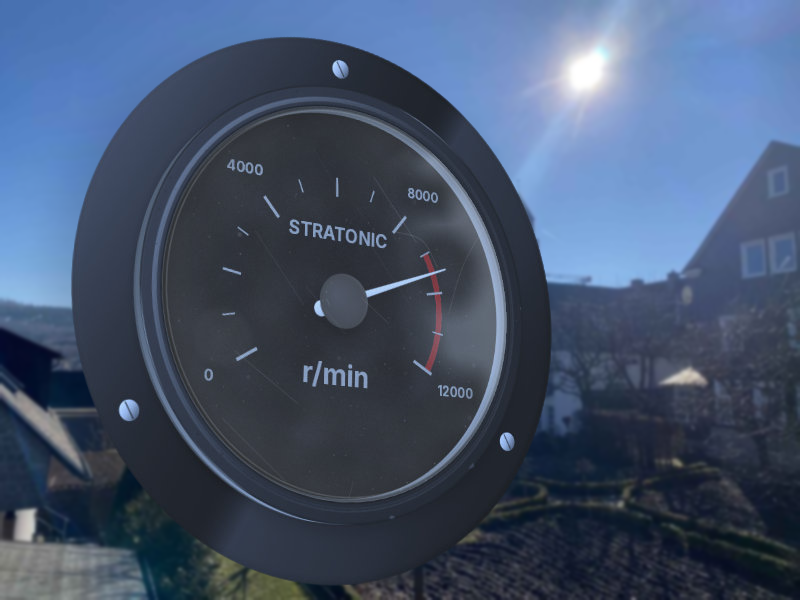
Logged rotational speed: 9500; rpm
